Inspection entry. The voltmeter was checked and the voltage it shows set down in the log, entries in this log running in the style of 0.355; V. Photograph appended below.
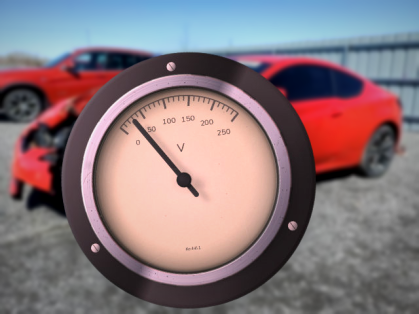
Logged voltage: 30; V
